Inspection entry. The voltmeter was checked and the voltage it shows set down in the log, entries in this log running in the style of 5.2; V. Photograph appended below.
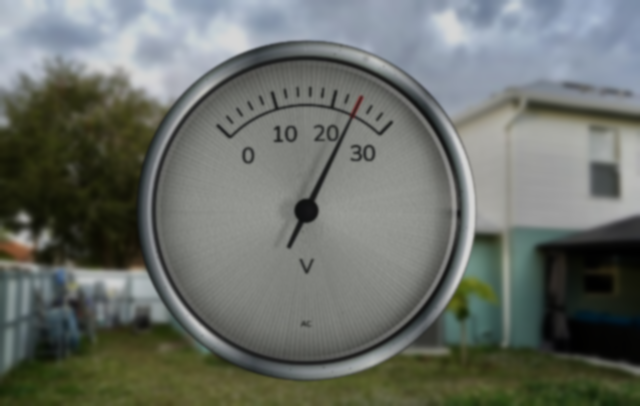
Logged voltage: 24; V
